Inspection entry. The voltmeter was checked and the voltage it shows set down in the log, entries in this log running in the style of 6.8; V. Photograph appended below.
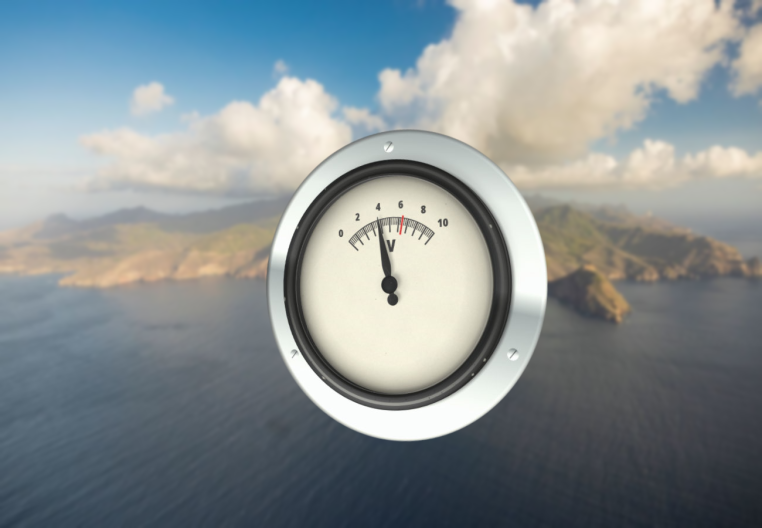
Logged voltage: 4; V
